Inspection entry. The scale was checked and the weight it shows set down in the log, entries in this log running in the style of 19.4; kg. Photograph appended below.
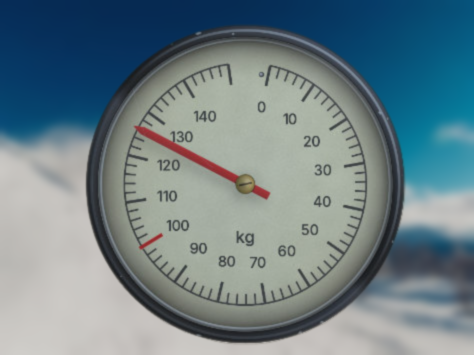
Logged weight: 126; kg
